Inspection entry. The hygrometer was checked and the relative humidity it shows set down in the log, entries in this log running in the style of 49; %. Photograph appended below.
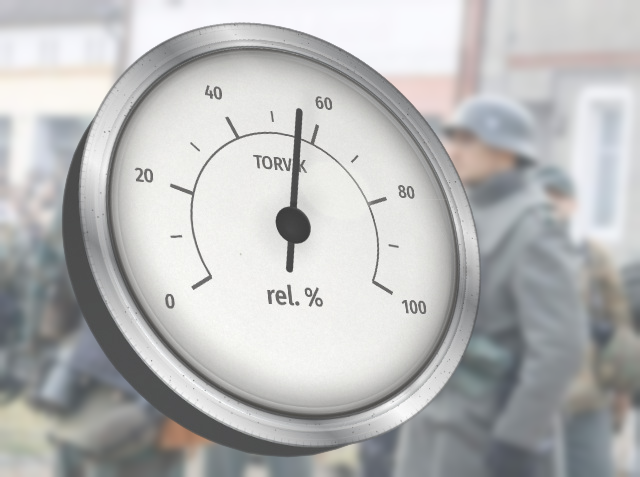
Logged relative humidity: 55; %
